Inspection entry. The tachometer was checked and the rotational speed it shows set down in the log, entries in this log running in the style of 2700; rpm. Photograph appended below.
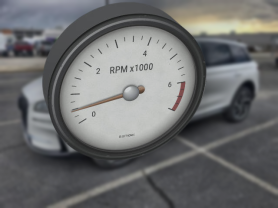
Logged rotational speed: 500; rpm
